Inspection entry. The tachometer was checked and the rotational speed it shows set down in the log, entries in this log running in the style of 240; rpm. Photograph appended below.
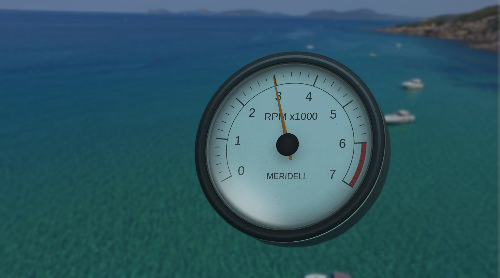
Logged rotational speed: 3000; rpm
